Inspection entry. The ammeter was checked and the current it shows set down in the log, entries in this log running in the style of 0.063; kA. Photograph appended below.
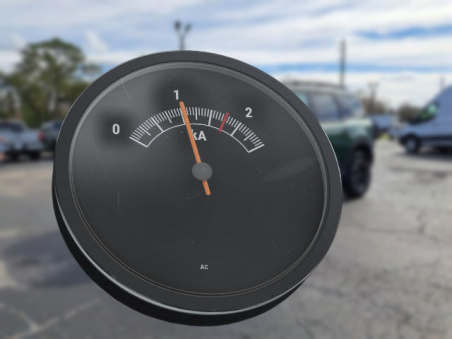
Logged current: 1; kA
